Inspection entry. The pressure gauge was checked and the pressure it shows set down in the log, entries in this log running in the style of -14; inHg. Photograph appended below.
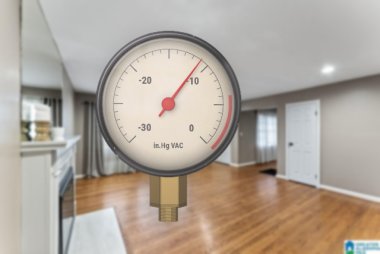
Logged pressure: -11; inHg
